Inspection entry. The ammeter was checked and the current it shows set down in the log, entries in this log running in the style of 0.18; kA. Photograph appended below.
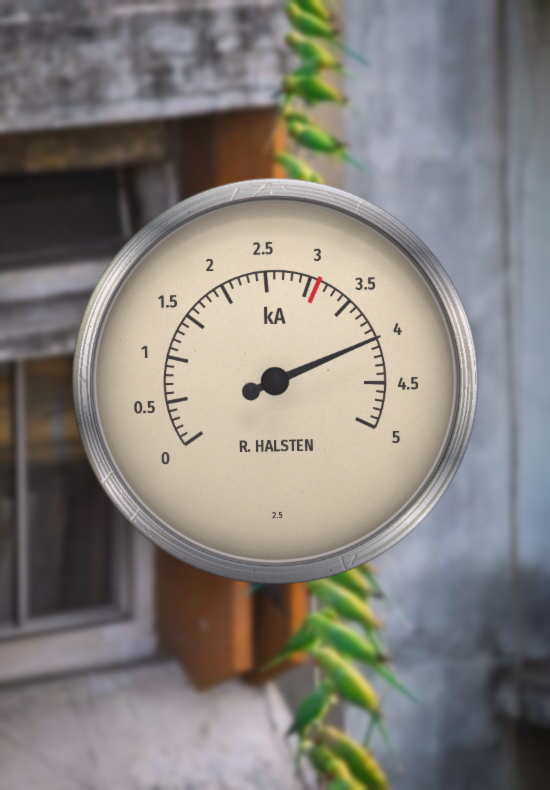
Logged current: 4; kA
